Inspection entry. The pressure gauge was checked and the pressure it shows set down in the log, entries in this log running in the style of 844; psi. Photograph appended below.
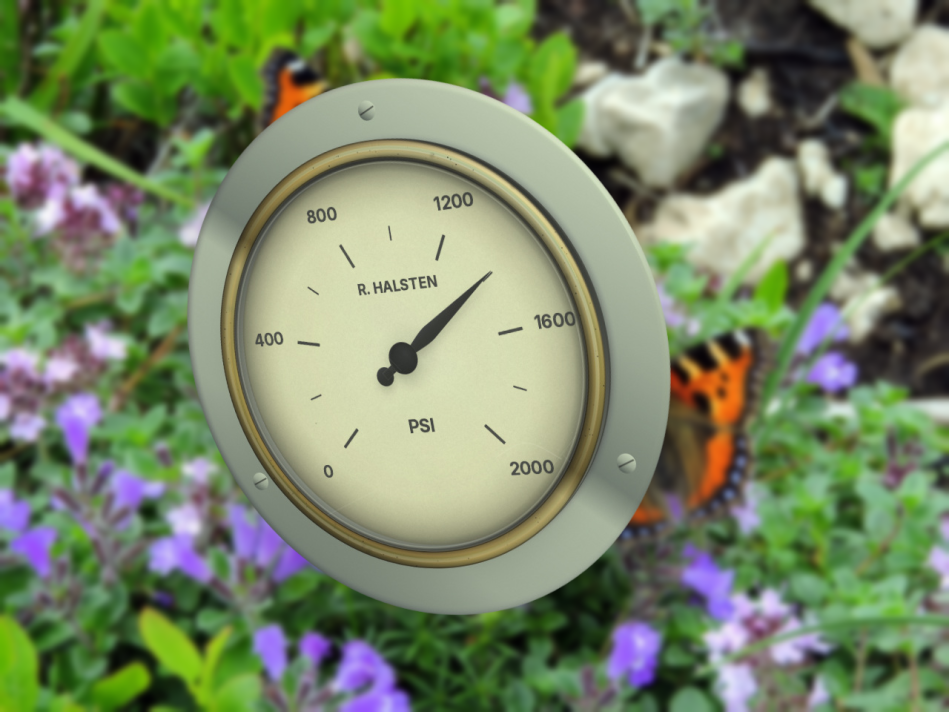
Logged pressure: 1400; psi
